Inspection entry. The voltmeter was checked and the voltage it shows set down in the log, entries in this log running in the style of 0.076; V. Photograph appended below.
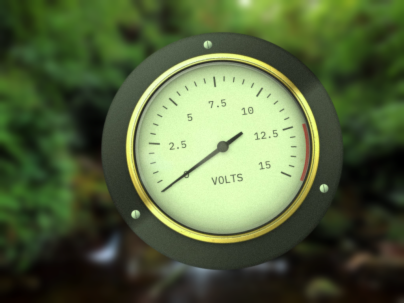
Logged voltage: 0; V
